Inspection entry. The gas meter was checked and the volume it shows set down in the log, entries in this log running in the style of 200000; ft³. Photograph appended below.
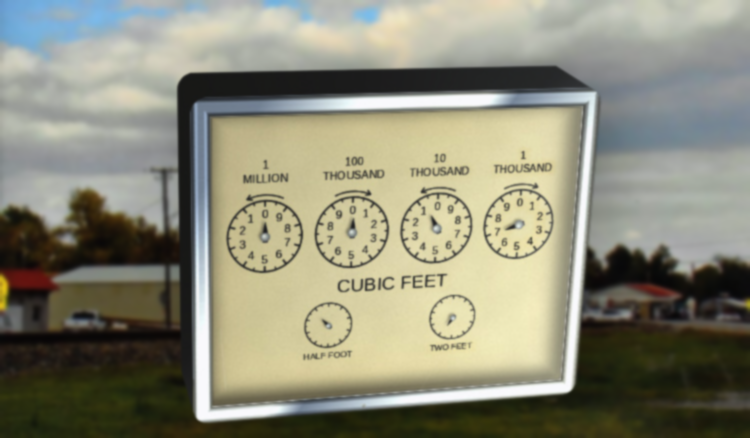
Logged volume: 700; ft³
